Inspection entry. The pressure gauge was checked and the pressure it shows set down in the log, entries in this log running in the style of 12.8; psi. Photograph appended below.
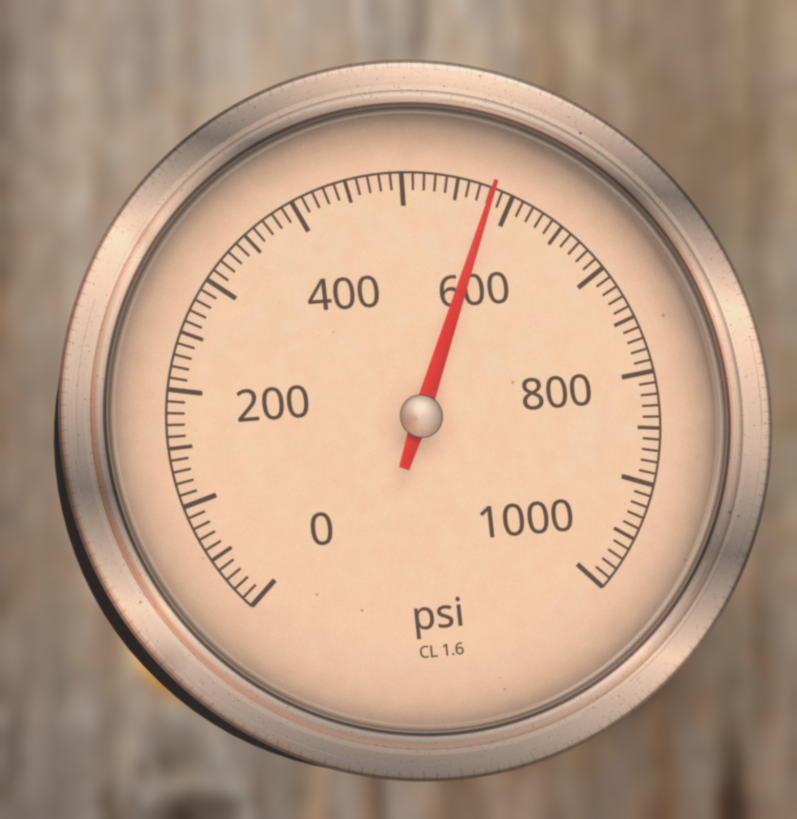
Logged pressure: 580; psi
